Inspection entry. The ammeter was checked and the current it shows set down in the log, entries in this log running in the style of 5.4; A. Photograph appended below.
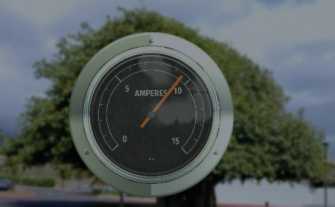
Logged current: 9.5; A
